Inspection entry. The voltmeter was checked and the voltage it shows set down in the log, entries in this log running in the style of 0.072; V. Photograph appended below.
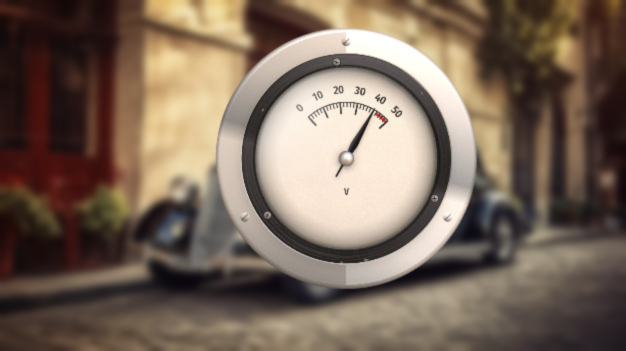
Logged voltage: 40; V
